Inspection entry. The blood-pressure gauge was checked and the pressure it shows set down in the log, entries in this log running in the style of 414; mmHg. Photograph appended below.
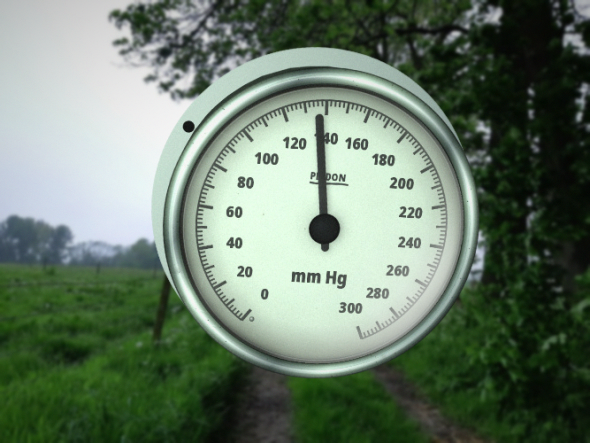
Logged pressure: 136; mmHg
